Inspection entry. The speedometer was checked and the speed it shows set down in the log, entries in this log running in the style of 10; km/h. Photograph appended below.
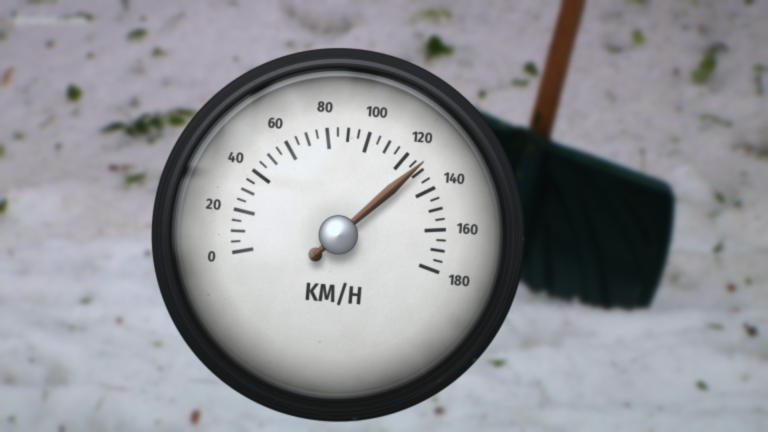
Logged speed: 127.5; km/h
